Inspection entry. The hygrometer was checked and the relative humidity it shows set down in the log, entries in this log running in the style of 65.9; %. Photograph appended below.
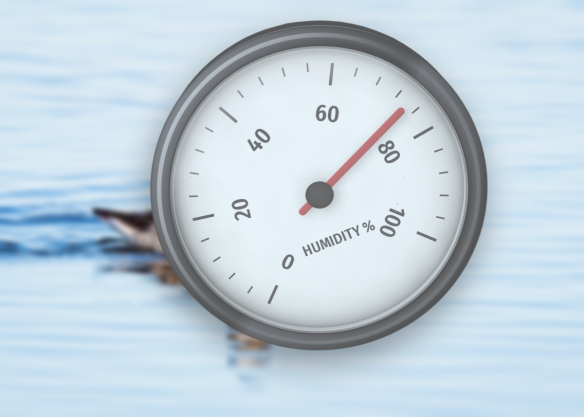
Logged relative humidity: 74; %
